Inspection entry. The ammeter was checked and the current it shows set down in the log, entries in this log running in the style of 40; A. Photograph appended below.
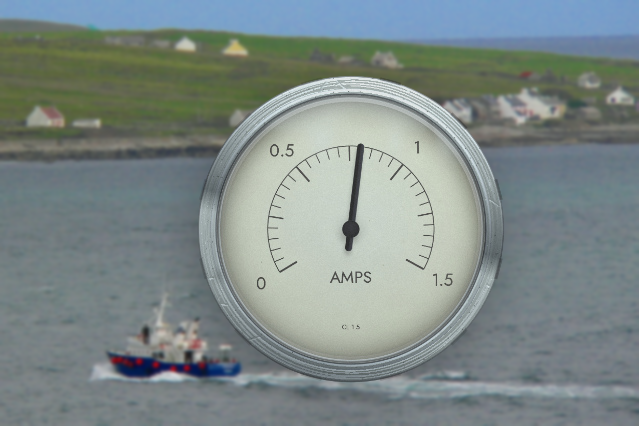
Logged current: 0.8; A
